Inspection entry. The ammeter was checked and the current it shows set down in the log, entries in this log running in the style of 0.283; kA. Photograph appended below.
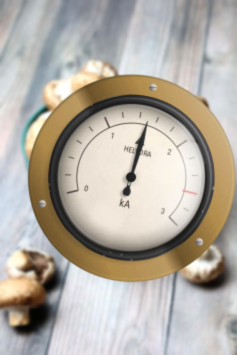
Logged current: 1.5; kA
